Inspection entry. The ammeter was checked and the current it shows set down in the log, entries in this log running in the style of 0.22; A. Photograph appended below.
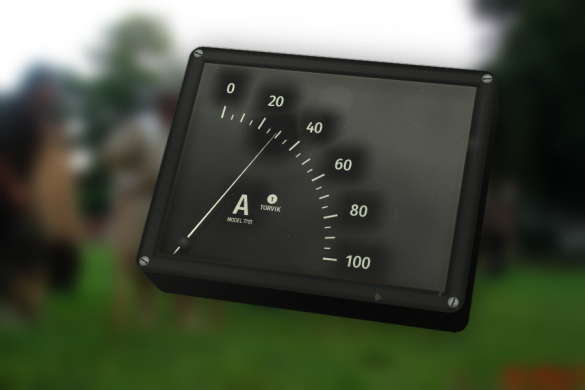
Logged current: 30; A
